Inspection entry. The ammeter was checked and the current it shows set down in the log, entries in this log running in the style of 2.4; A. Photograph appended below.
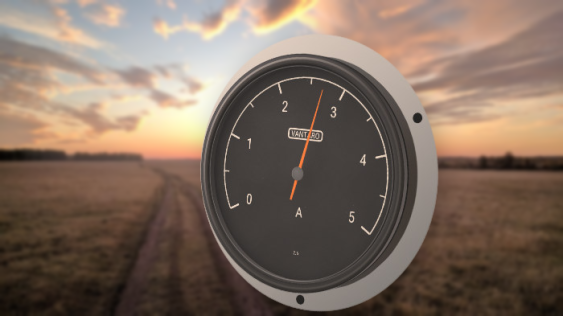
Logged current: 2.75; A
